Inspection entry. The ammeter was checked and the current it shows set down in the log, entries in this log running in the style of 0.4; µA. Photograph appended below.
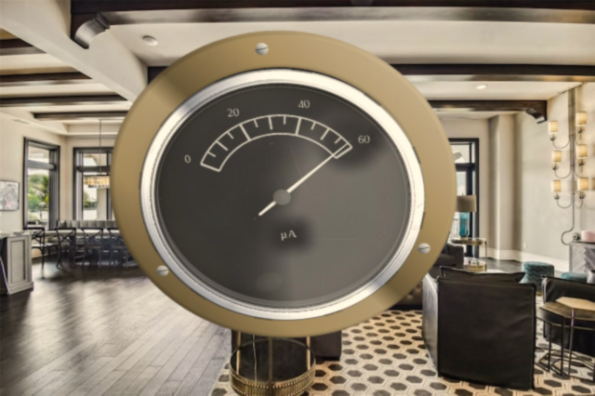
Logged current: 57.5; µA
